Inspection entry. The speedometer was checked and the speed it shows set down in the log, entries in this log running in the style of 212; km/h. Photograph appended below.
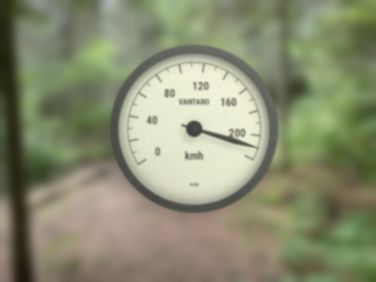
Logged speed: 210; km/h
